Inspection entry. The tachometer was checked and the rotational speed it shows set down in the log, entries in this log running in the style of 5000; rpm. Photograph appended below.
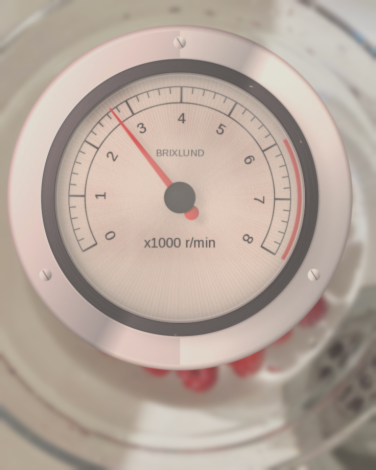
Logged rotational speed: 2700; rpm
